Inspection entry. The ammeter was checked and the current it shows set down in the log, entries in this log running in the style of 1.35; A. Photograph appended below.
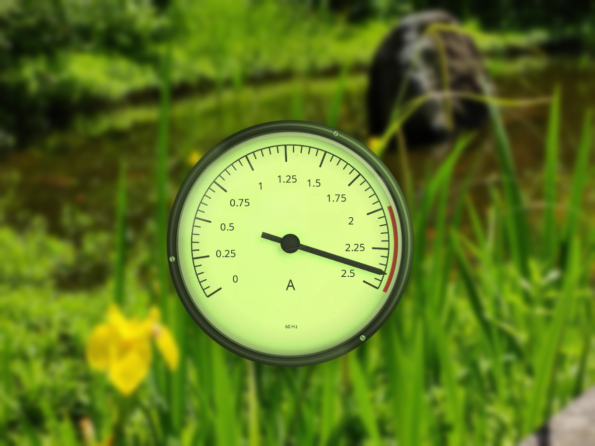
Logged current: 2.4; A
